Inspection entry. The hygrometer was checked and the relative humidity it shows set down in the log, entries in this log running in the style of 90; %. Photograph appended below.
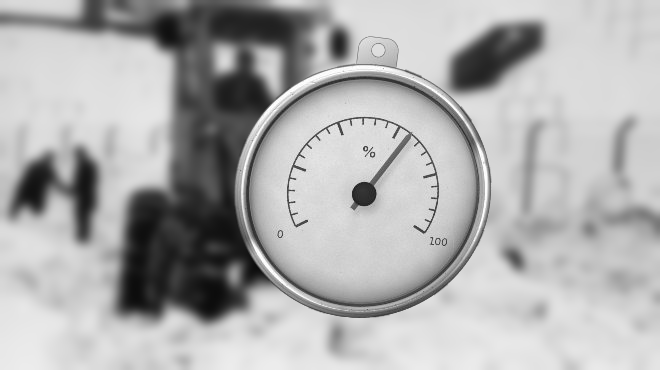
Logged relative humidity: 64; %
